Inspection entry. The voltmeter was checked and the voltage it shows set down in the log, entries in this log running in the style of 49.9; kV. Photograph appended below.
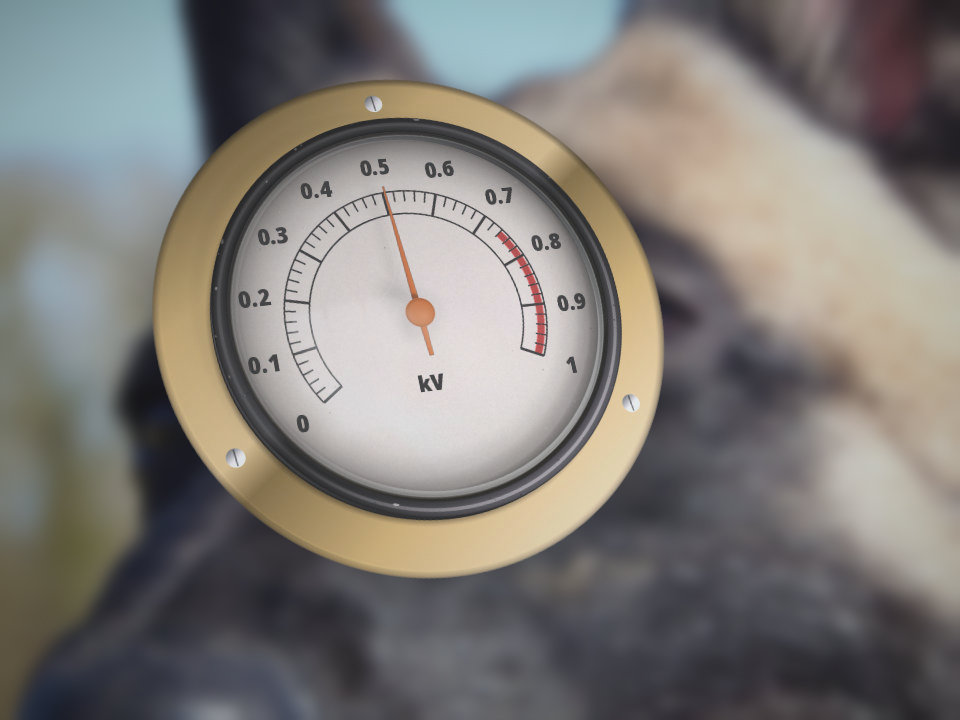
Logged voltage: 0.5; kV
